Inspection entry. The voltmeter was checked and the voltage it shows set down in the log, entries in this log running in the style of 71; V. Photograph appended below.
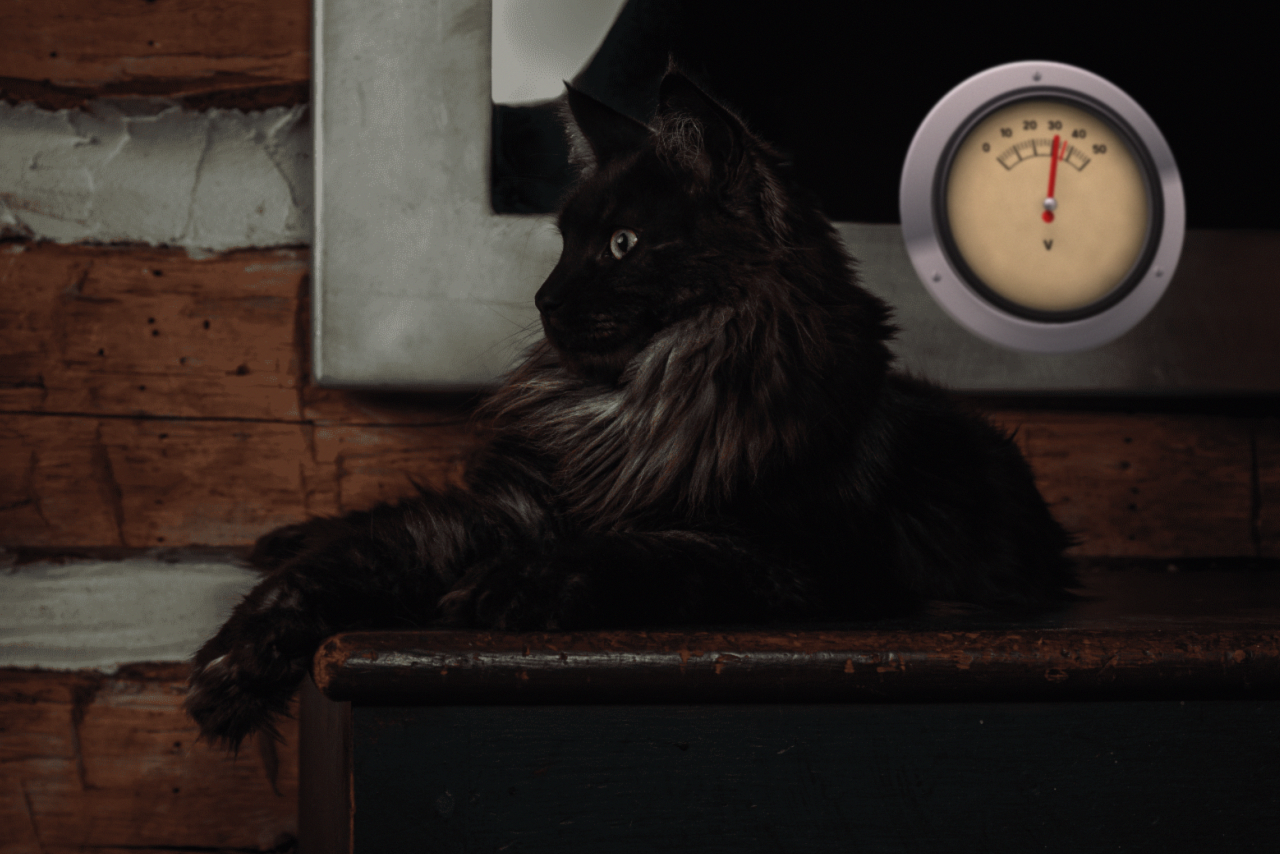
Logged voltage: 30; V
